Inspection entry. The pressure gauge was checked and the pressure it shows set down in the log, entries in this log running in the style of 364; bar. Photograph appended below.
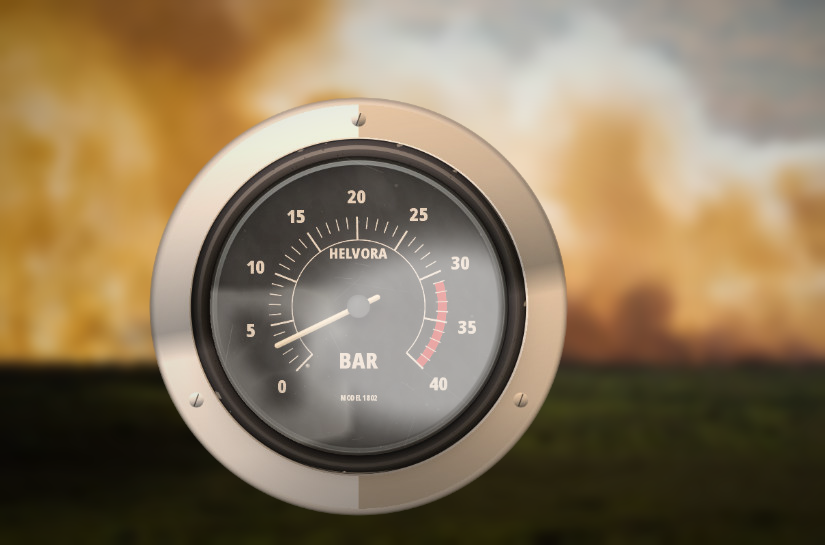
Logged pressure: 3; bar
